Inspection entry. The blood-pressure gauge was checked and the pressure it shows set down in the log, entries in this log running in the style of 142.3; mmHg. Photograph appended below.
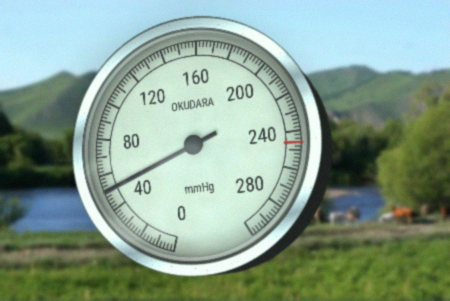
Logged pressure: 50; mmHg
